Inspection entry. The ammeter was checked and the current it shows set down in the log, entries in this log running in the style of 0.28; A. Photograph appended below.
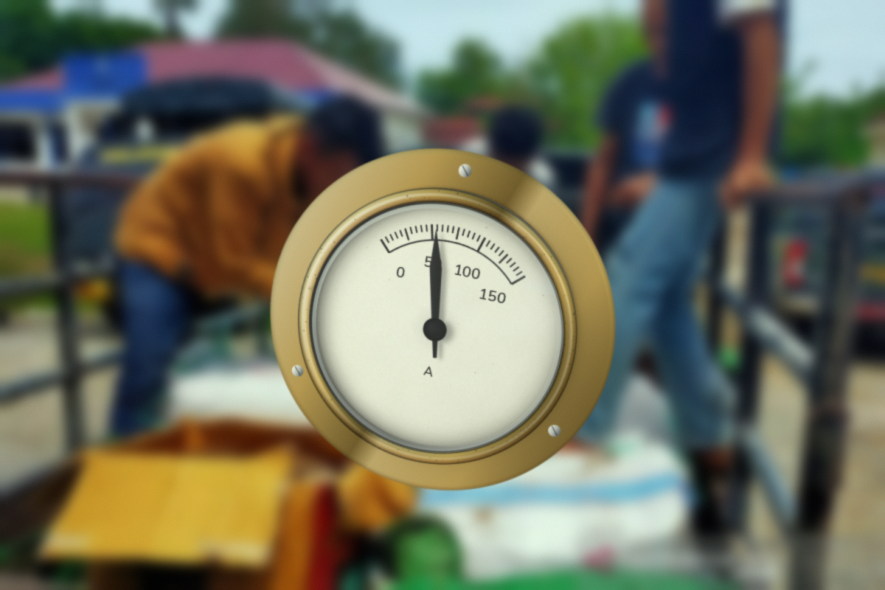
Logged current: 55; A
